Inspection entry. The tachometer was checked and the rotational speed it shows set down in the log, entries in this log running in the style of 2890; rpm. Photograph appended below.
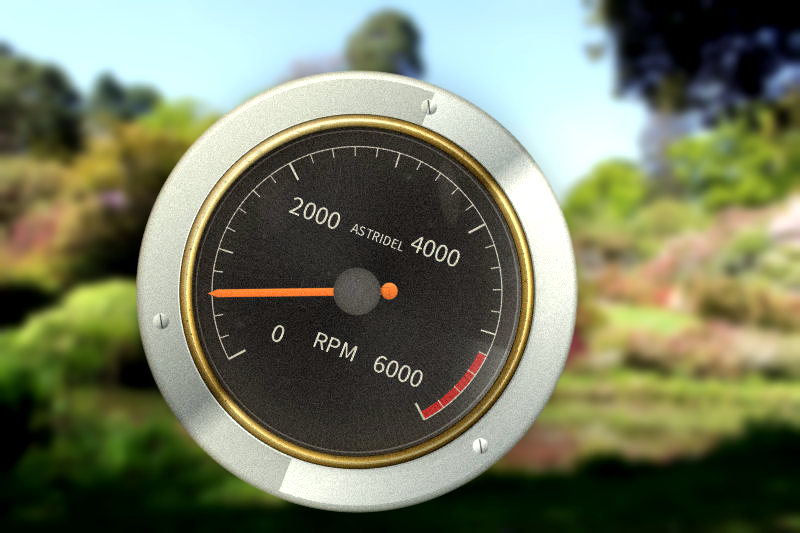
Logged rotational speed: 600; rpm
